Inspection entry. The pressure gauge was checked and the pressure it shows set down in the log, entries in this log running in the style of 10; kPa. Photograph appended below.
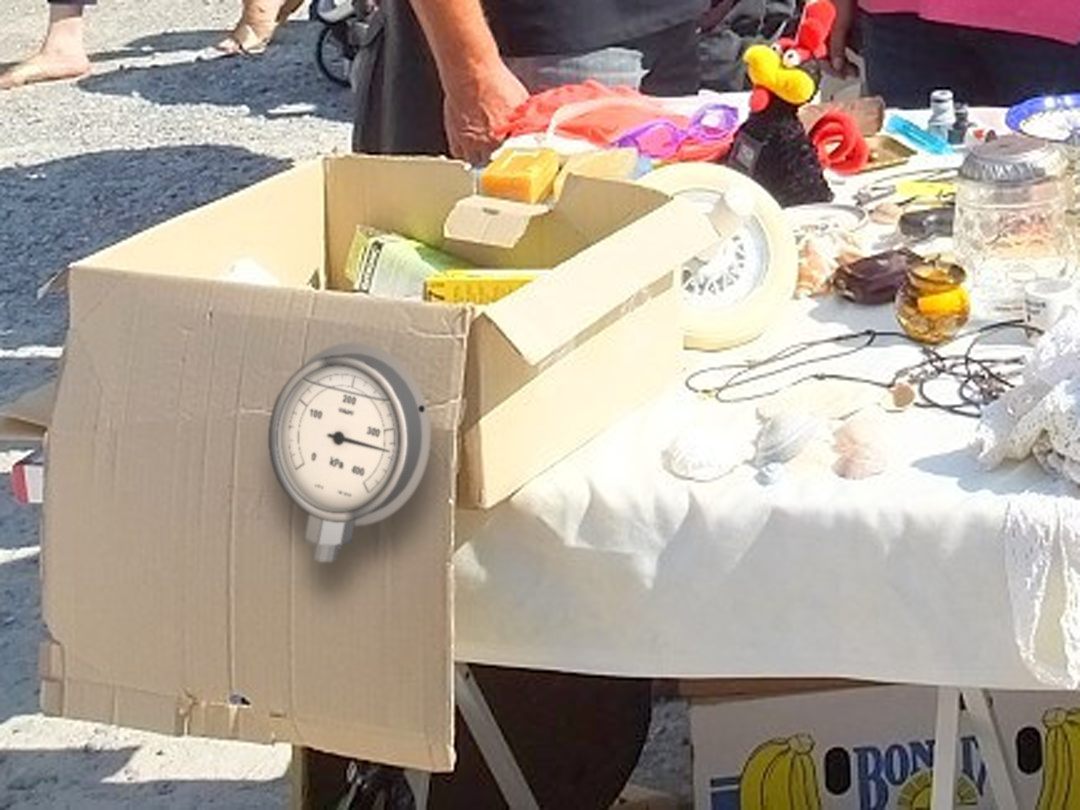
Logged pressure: 330; kPa
